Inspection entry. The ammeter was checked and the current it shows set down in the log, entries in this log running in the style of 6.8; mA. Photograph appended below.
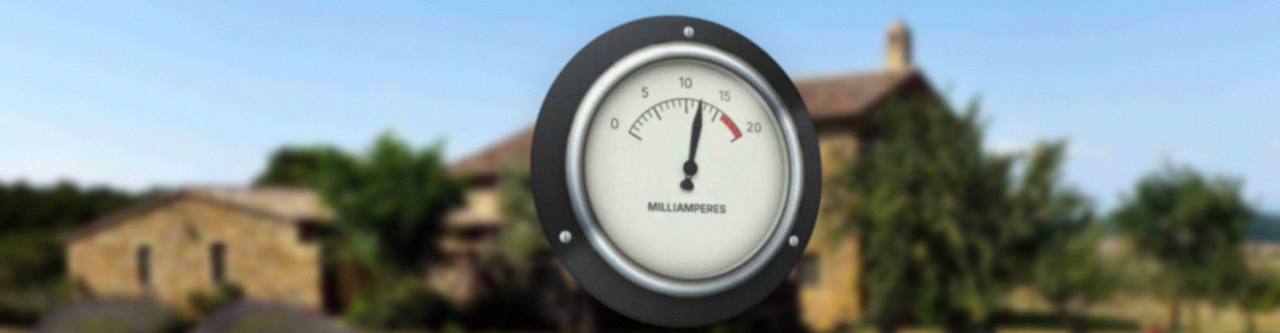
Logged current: 12; mA
